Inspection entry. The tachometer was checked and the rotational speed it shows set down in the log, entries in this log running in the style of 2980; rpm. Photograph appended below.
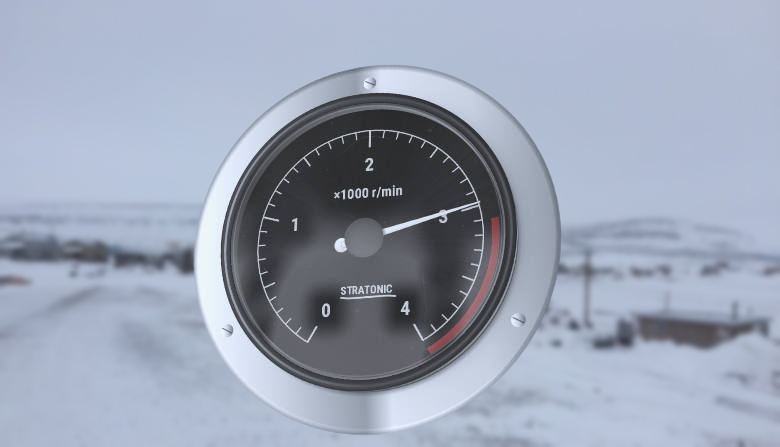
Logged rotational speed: 3000; rpm
